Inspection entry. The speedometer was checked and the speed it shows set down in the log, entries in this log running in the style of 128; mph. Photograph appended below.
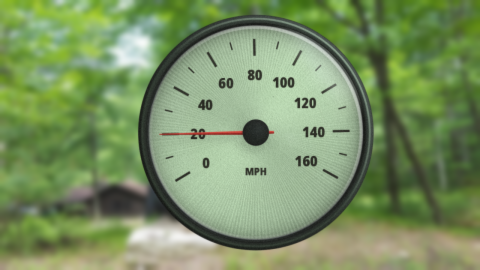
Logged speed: 20; mph
